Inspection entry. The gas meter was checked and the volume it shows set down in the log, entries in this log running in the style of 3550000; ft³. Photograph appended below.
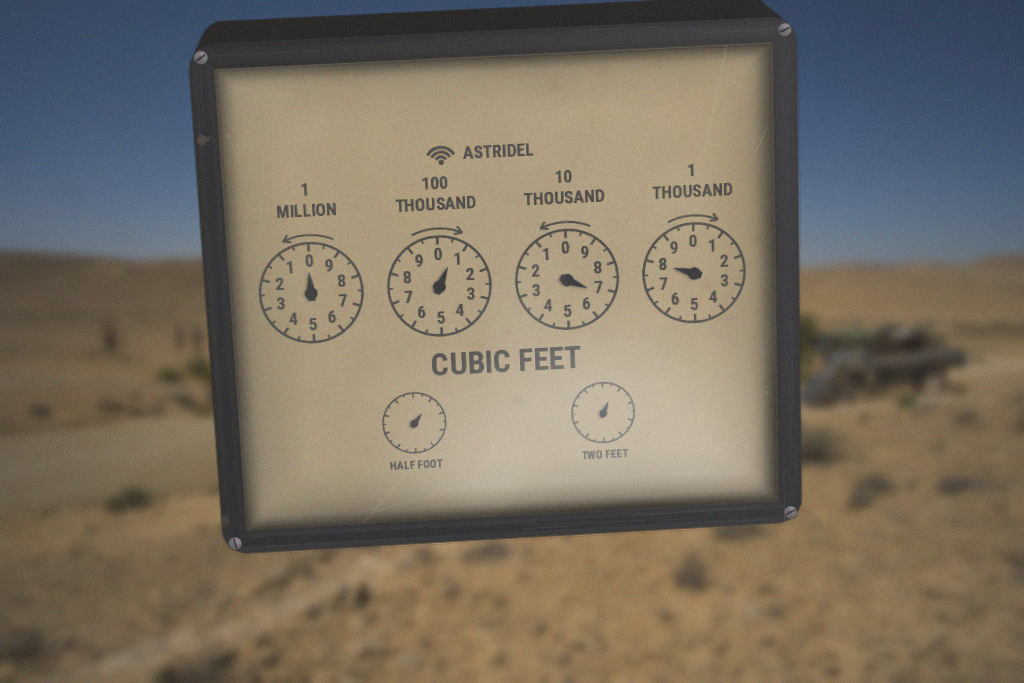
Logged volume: 6800; ft³
